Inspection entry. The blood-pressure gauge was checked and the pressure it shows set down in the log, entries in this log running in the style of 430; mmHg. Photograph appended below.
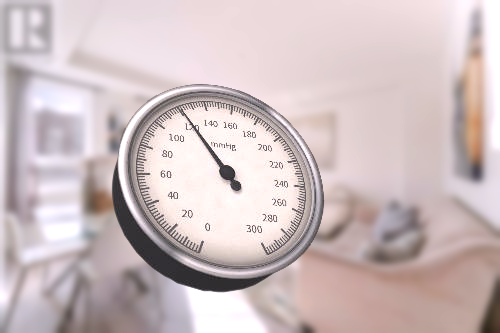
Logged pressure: 120; mmHg
